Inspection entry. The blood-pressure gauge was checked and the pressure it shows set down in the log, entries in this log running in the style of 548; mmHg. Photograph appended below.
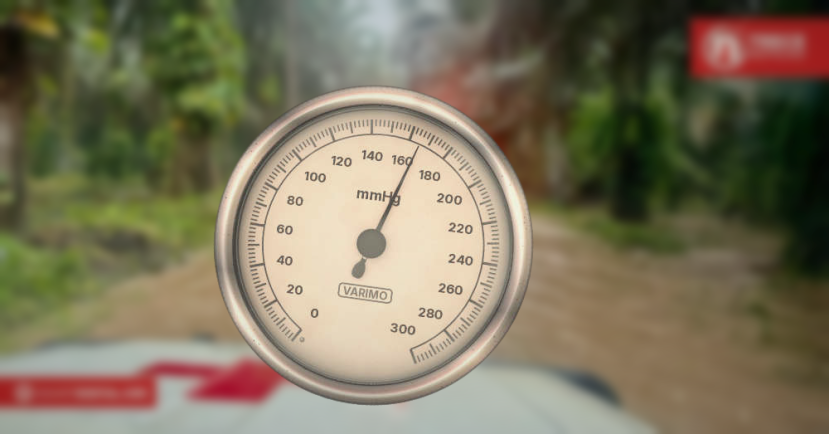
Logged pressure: 166; mmHg
